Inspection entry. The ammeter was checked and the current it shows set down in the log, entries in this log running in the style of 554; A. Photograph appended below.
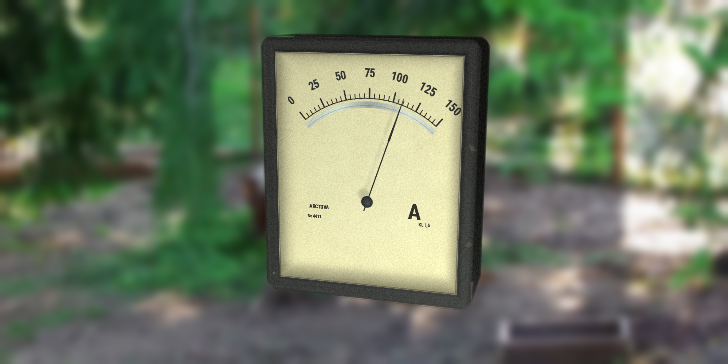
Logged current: 110; A
